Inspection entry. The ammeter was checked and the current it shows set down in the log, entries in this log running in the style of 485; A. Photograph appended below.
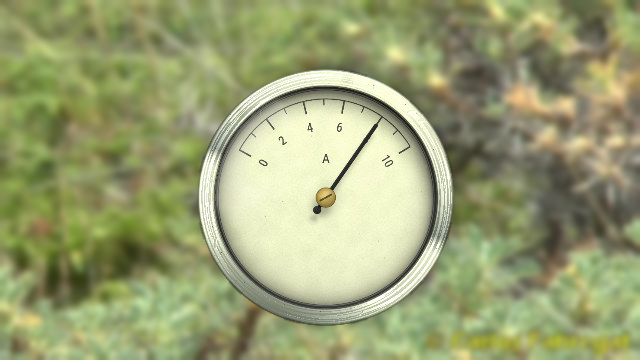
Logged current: 8; A
